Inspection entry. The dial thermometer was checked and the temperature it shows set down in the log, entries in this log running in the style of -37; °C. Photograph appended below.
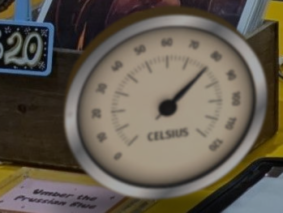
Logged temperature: 80; °C
